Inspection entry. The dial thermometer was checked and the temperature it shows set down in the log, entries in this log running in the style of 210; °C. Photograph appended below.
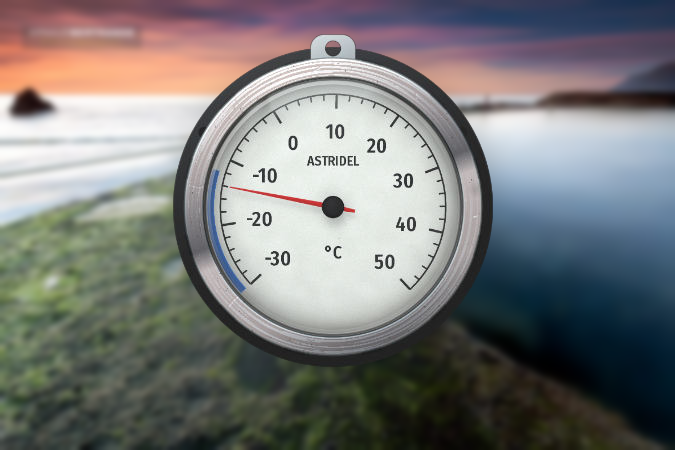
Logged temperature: -14; °C
